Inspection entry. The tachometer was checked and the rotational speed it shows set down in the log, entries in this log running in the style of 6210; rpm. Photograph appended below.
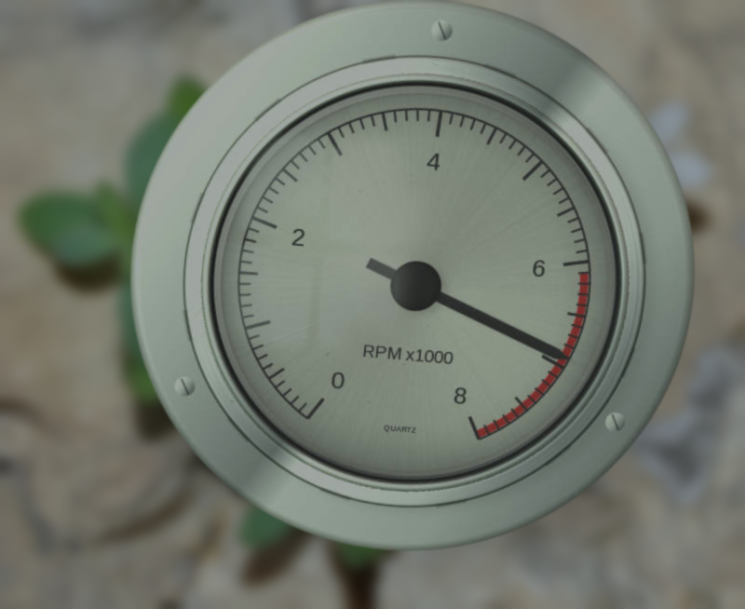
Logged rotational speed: 6900; rpm
